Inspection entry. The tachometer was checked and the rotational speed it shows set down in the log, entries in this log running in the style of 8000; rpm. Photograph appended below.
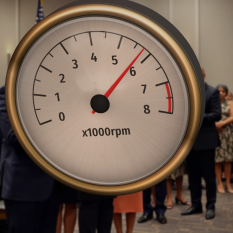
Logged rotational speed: 5750; rpm
